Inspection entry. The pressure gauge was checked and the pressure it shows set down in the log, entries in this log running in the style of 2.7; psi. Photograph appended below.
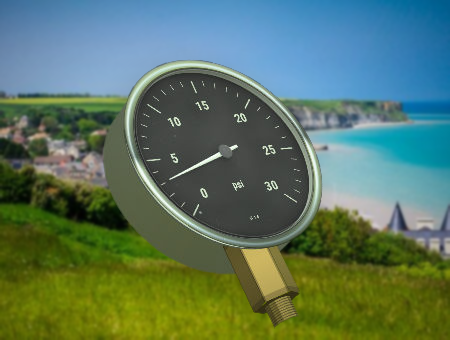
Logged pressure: 3; psi
